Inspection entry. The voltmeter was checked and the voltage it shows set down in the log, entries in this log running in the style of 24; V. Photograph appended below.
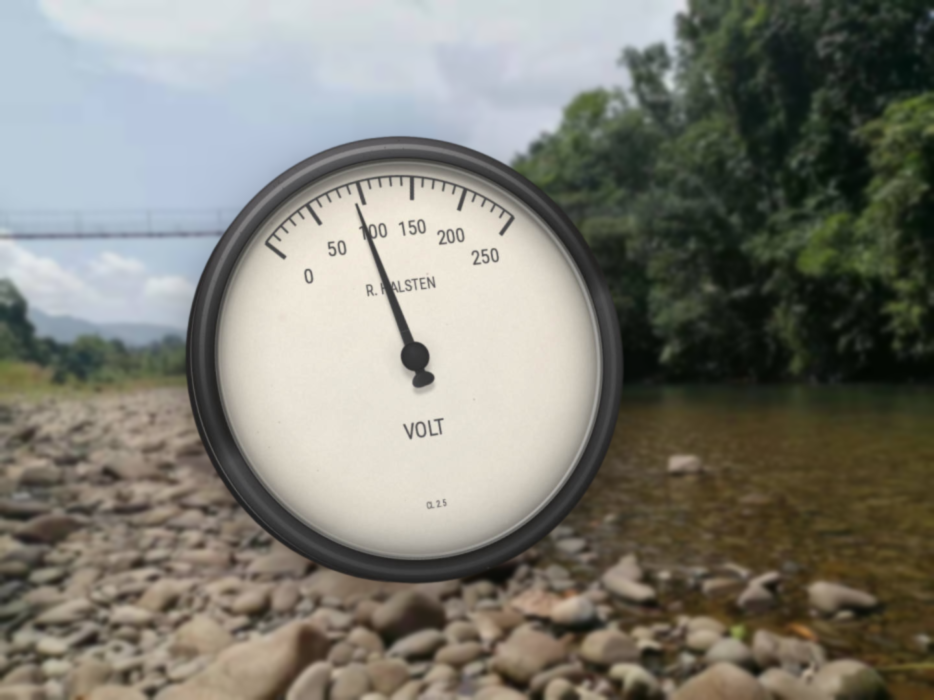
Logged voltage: 90; V
